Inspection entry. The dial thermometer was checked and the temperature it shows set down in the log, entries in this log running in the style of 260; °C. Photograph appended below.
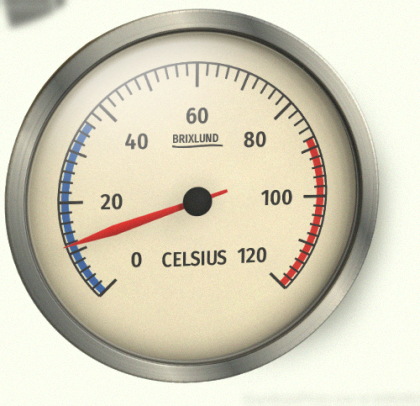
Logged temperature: 12; °C
